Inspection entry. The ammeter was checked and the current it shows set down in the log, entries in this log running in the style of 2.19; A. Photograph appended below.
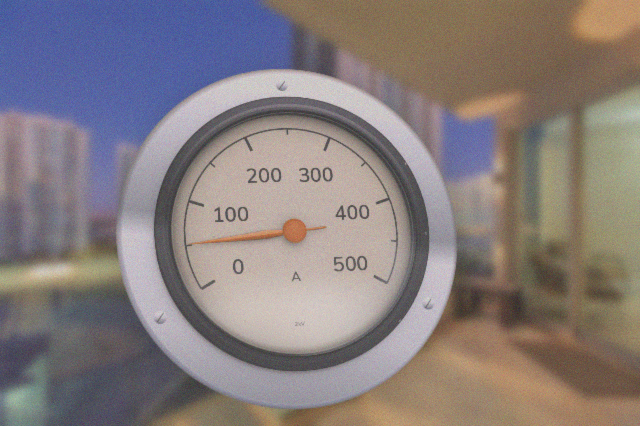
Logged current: 50; A
